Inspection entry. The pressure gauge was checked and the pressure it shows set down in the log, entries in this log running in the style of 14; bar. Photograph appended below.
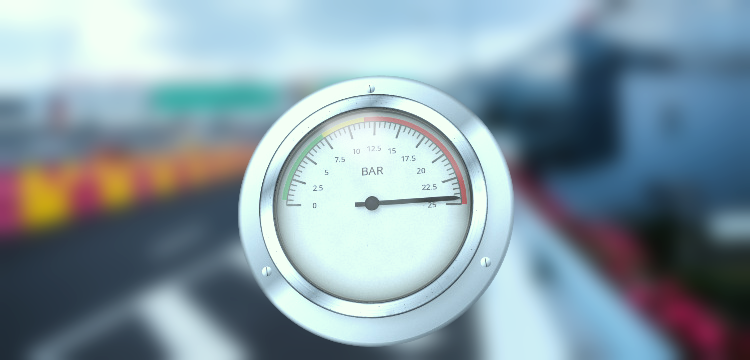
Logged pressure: 24.5; bar
